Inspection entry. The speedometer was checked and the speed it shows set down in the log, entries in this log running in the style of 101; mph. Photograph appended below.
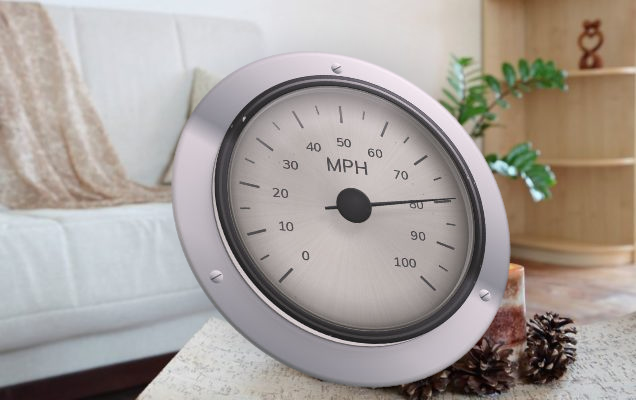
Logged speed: 80; mph
